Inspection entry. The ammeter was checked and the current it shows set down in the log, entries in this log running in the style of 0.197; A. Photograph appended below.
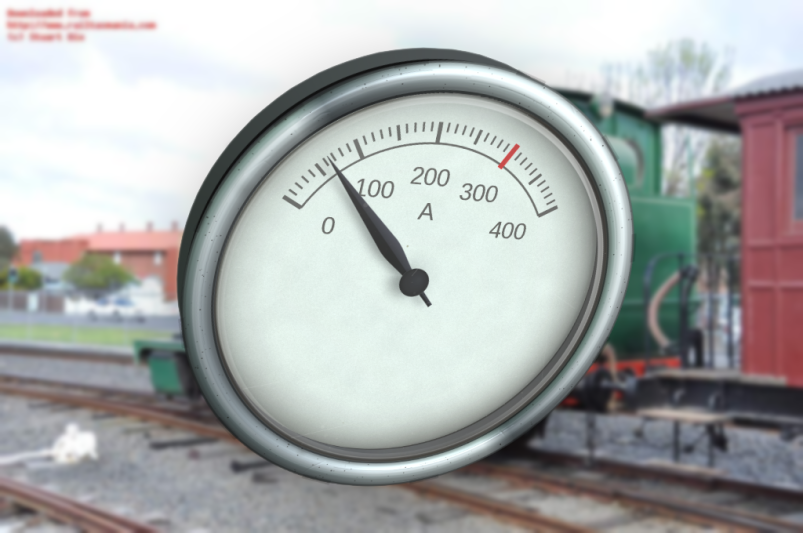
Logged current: 65; A
